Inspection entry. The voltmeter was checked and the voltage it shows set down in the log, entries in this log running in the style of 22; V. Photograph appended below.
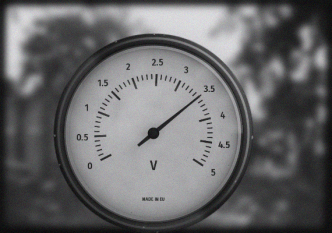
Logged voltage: 3.5; V
